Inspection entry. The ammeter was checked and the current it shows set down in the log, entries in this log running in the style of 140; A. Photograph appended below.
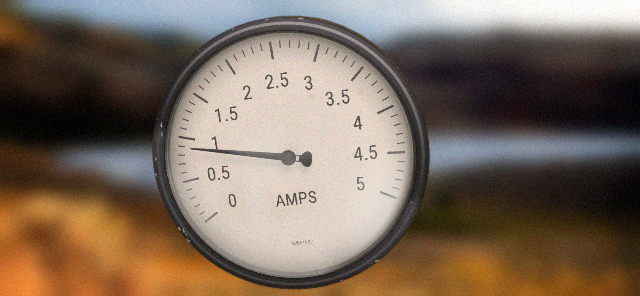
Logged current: 0.9; A
